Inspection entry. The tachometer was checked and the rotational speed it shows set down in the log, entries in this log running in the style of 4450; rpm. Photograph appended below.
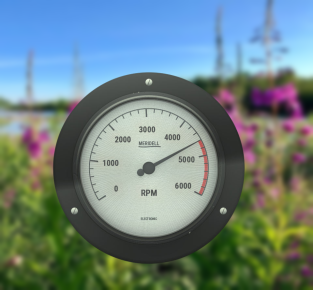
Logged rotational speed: 4600; rpm
